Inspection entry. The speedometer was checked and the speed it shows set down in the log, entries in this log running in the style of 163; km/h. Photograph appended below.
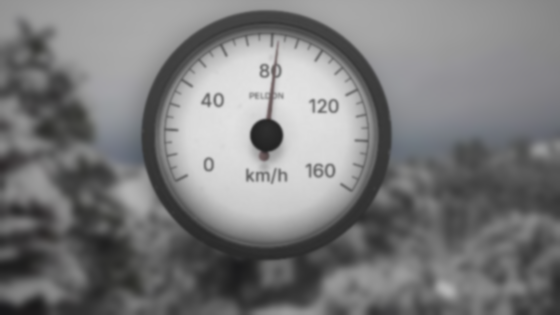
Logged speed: 82.5; km/h
